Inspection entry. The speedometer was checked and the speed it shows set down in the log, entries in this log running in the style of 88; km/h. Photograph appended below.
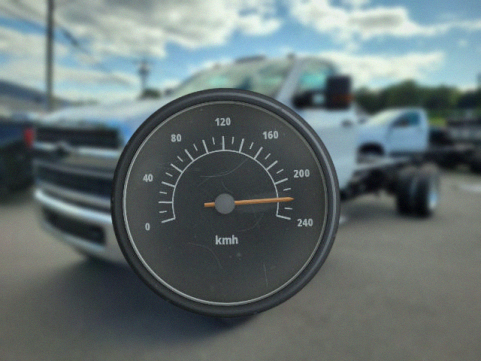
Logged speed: 220; km/h
